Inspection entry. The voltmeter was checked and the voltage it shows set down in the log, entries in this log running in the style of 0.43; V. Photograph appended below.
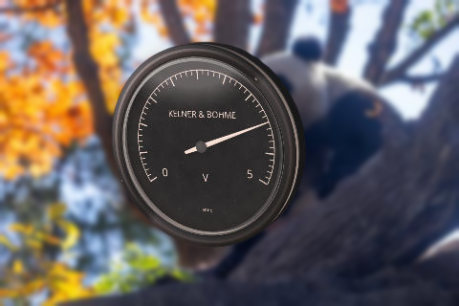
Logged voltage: 4; V
